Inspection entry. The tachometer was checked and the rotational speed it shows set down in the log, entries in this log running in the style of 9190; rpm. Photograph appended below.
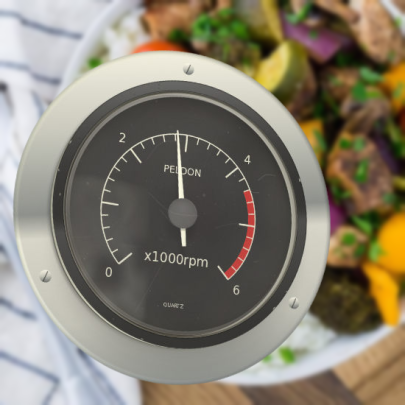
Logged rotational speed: 2800; rpm
